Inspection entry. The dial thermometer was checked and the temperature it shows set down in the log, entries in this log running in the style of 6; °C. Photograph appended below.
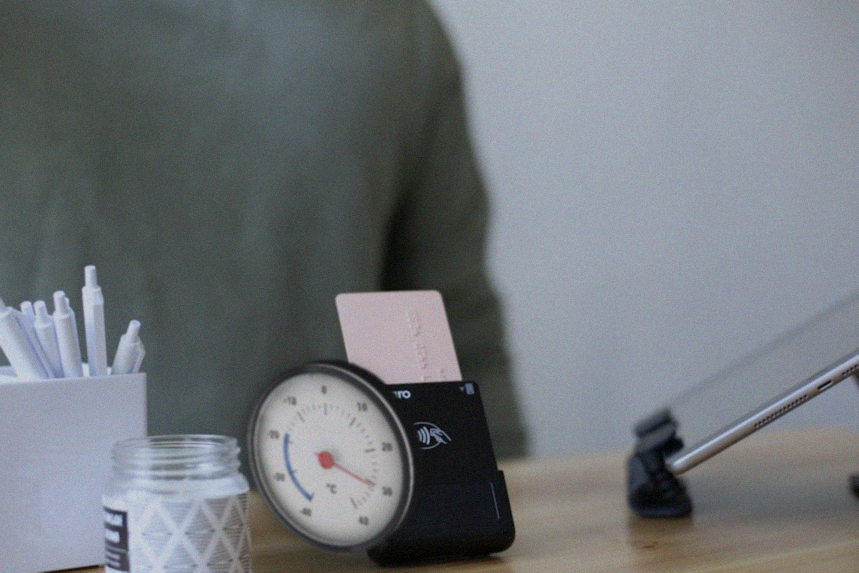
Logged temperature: 30; °C
